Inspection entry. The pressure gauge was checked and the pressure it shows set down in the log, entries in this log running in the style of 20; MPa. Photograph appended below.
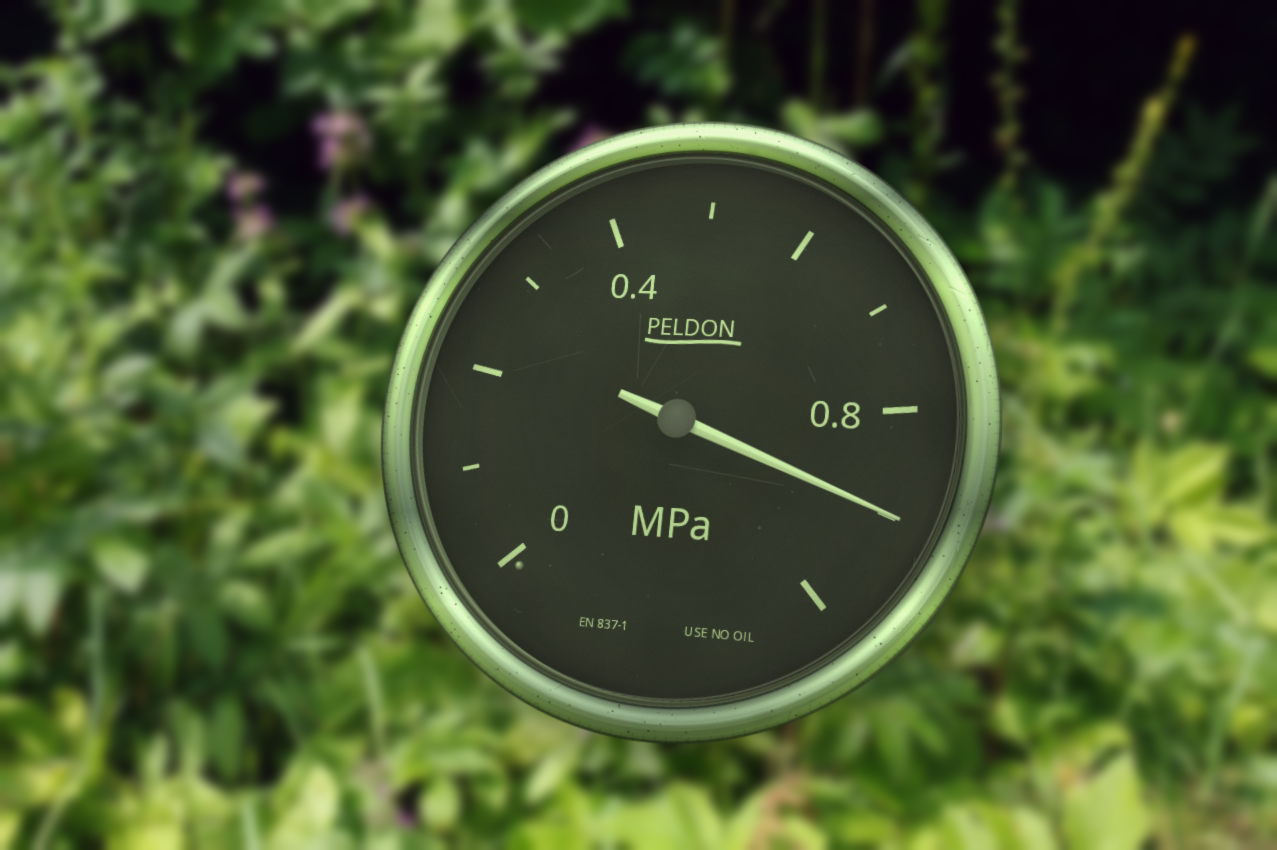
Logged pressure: 0.9; MPa
